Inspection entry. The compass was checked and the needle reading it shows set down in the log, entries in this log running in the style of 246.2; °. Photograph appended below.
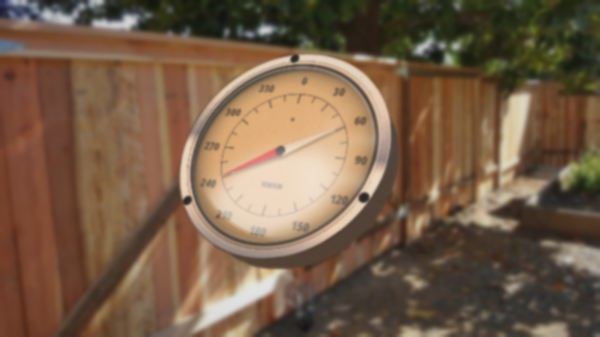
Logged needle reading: 240; °
